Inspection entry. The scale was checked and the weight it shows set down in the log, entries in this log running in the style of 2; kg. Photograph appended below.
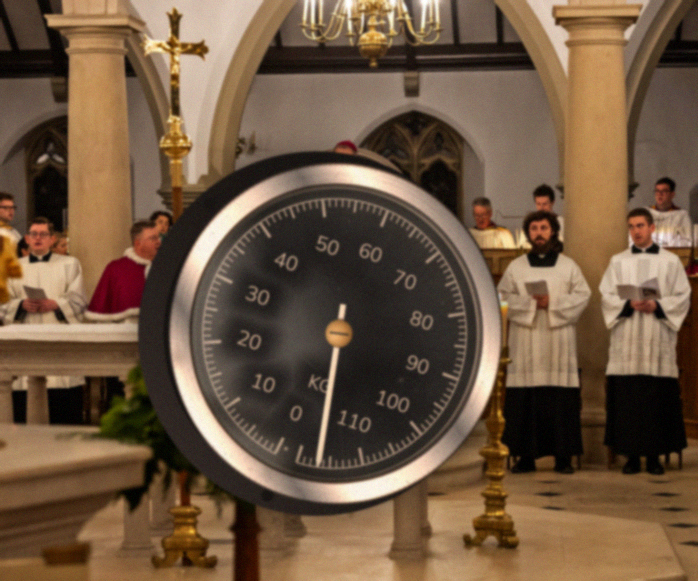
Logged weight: 117; kg
